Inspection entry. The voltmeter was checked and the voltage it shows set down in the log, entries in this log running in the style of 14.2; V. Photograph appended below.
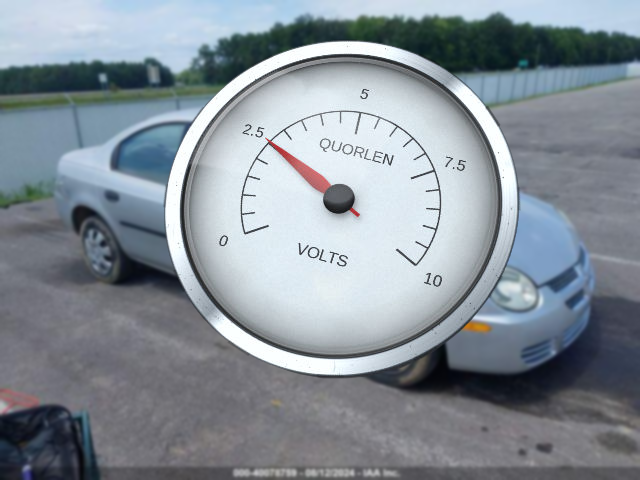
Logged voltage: 2.5; V
